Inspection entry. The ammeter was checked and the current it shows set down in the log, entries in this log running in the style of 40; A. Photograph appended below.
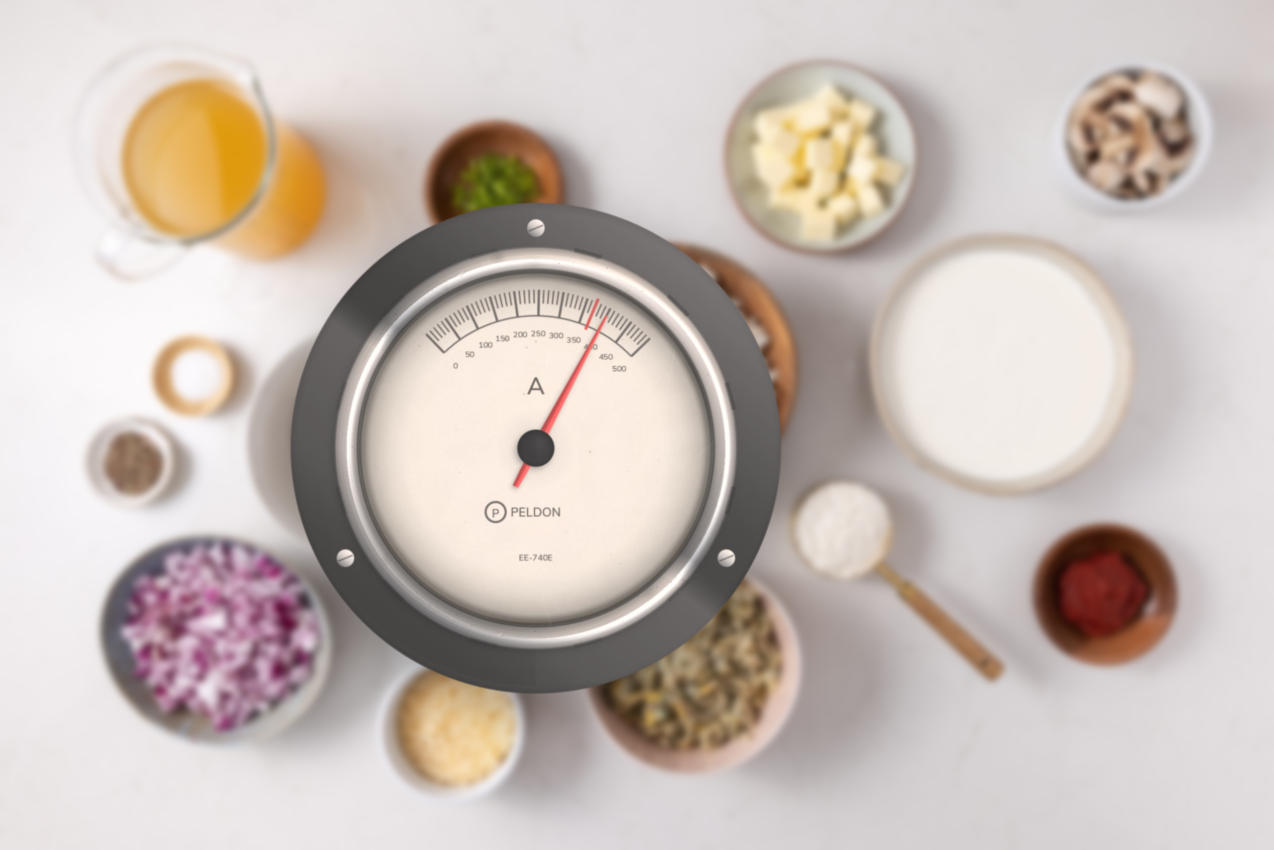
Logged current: 400; A
